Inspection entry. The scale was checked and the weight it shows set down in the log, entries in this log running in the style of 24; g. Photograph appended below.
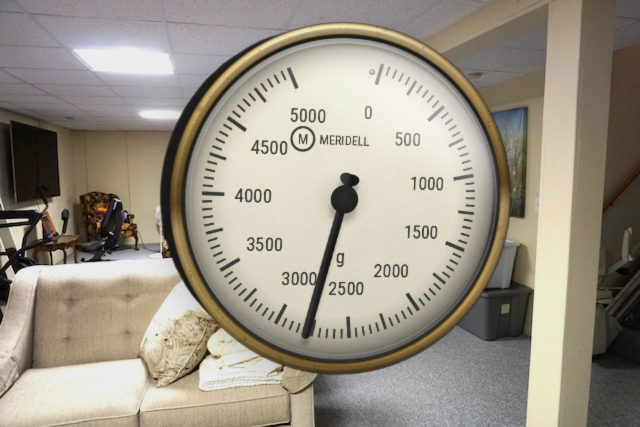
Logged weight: 2800; g
